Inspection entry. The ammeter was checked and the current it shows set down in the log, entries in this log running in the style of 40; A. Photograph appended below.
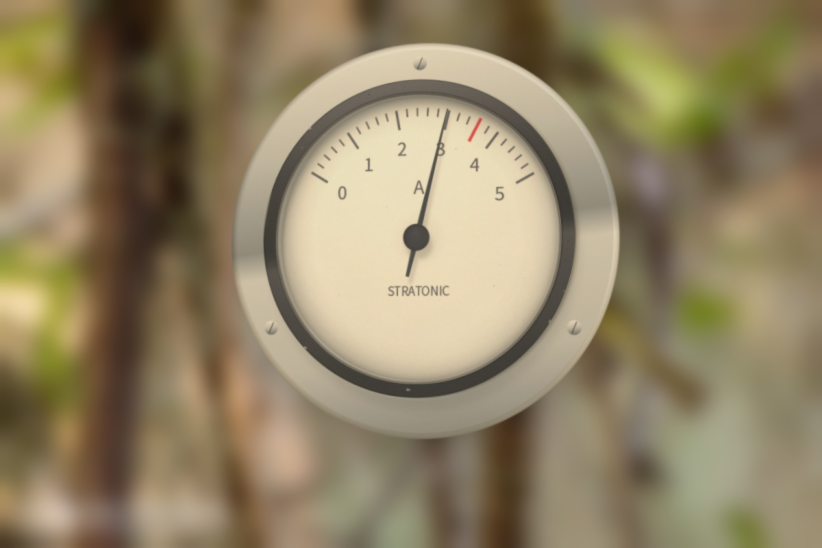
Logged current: 3; A
